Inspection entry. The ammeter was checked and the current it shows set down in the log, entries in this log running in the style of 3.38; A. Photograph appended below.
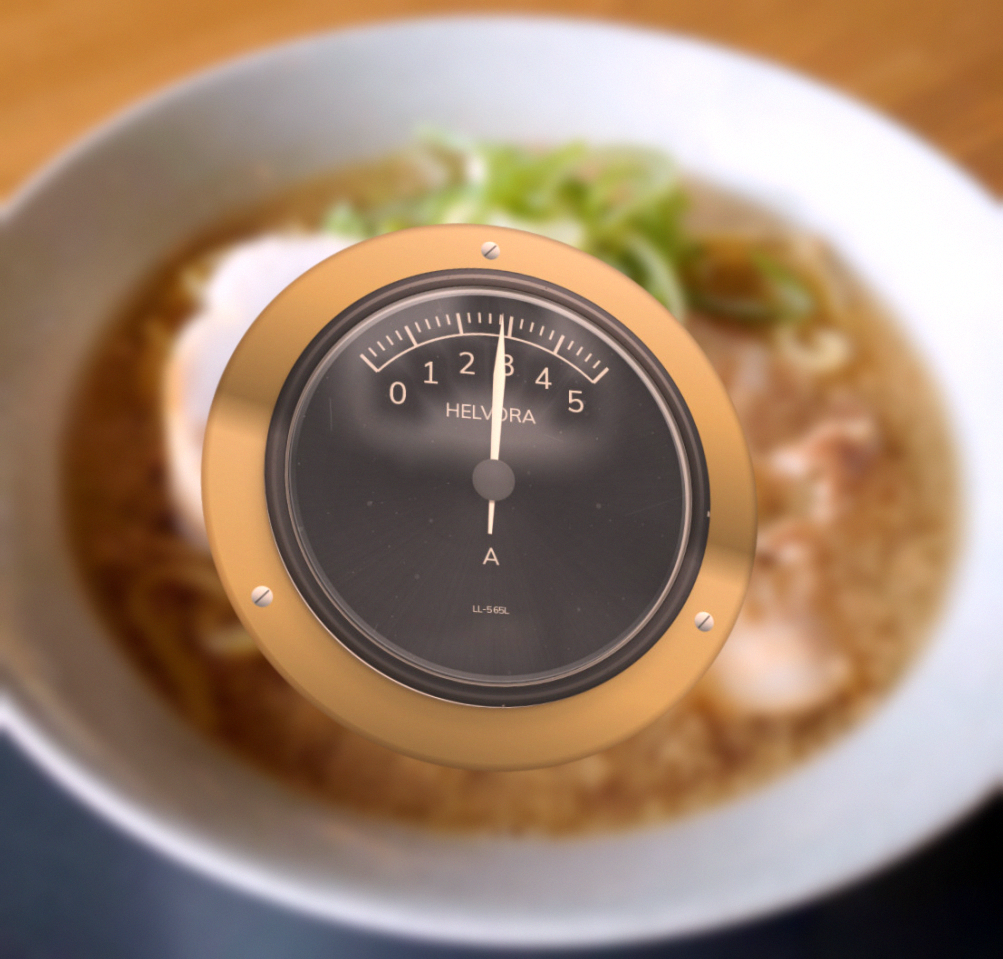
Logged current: 2.8; A
